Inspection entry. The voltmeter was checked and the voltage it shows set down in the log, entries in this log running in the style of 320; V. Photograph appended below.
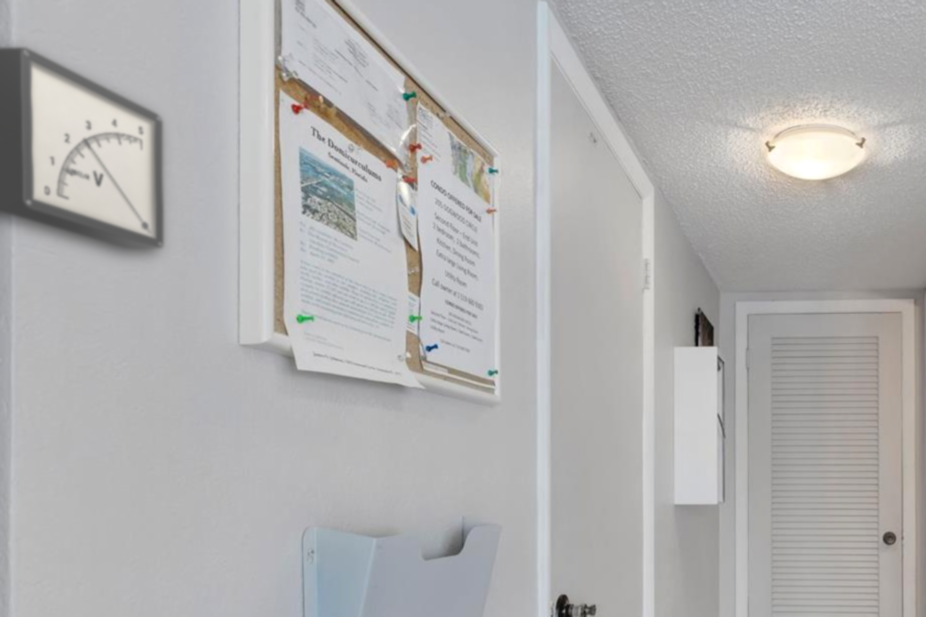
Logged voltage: 2.5; V
